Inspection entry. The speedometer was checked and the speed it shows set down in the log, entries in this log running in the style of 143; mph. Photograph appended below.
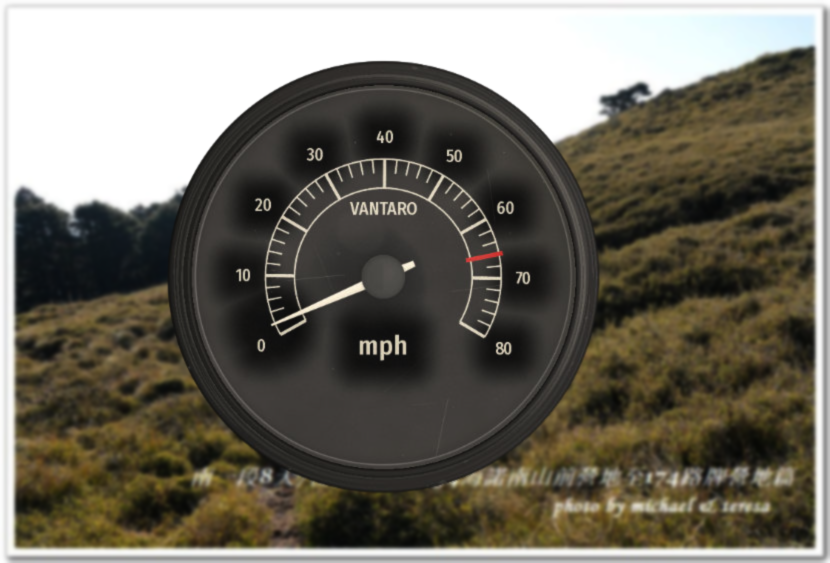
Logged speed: 2; mph
